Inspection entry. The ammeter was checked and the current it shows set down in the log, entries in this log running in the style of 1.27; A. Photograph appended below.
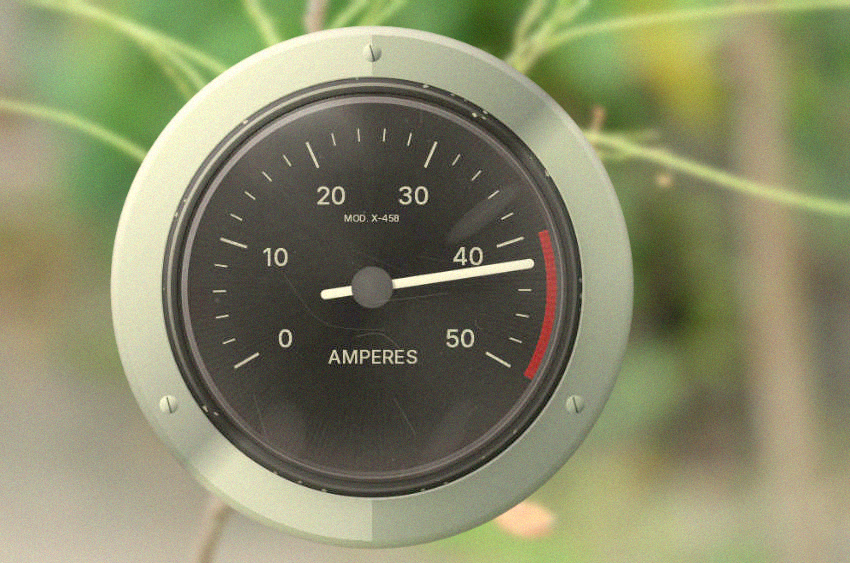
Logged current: 42; A
